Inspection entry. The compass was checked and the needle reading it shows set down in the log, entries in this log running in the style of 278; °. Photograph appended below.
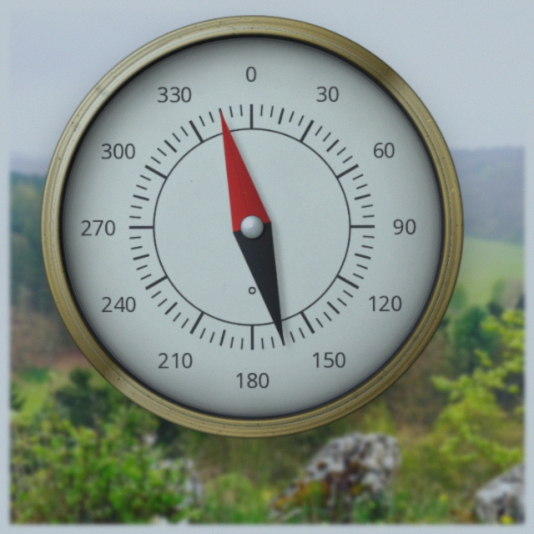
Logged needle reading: 345; °
